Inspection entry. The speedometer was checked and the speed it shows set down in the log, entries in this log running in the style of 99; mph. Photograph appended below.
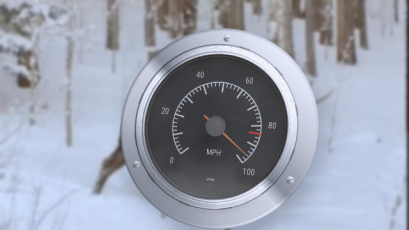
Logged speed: 96; mph
